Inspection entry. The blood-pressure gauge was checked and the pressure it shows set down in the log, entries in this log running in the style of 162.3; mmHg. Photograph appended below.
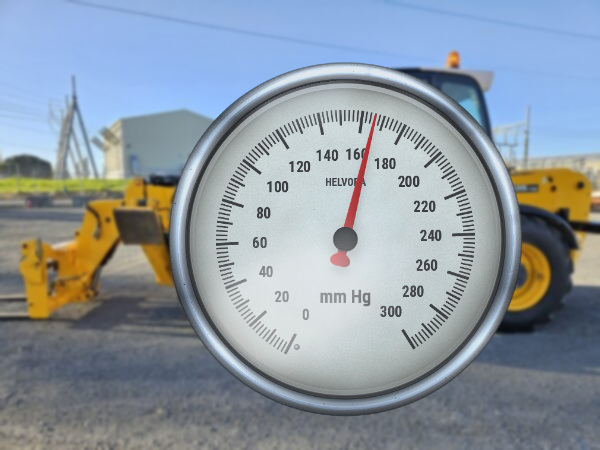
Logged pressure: 166; mmHg
